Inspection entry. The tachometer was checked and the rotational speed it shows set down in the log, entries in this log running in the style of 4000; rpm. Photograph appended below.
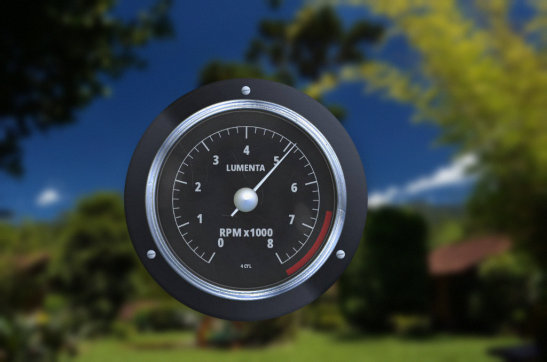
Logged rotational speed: 5100; rpm
